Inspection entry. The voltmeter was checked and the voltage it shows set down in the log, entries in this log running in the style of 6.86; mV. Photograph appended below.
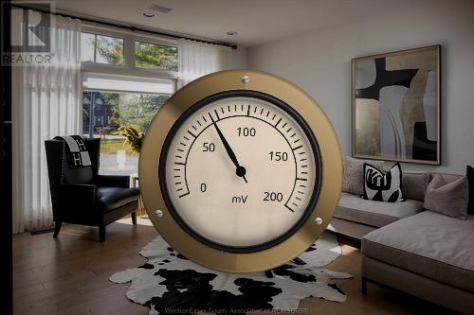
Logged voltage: 70; mV
